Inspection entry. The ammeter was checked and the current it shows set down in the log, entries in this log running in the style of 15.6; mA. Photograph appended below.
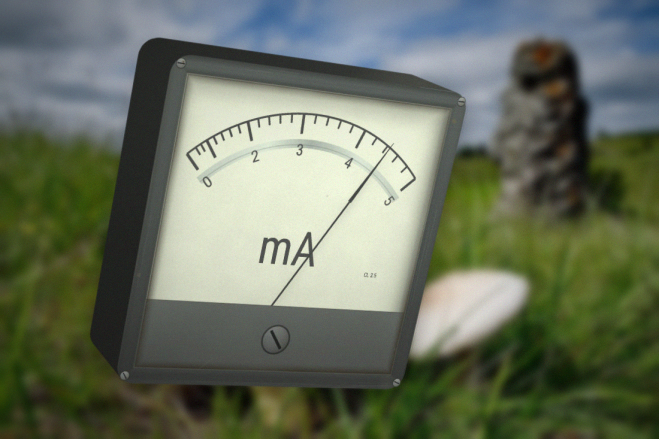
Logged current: 4.4; mA
